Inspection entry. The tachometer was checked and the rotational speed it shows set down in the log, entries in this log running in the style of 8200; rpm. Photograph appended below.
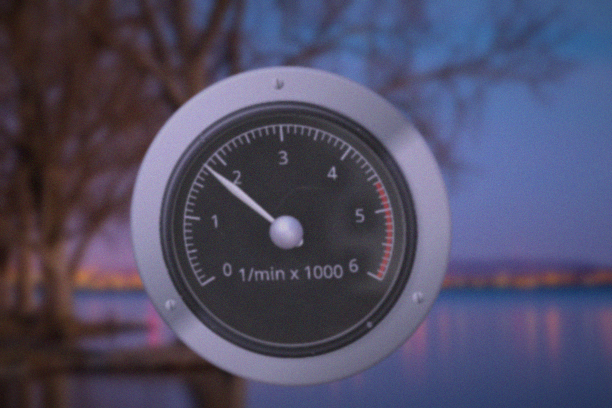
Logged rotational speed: 1800; rpm
